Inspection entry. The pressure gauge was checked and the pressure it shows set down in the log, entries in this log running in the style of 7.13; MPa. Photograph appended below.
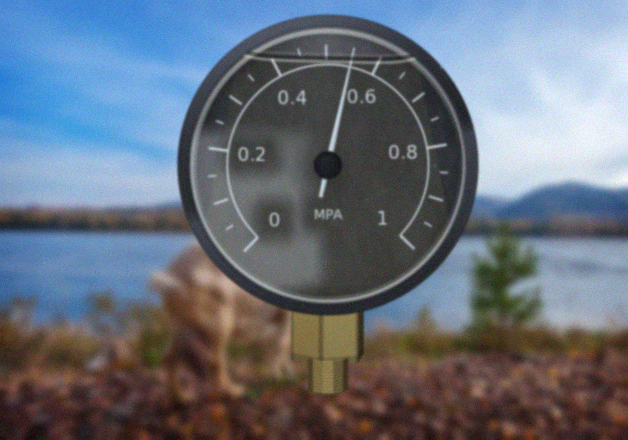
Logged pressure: 0.55; MPa
